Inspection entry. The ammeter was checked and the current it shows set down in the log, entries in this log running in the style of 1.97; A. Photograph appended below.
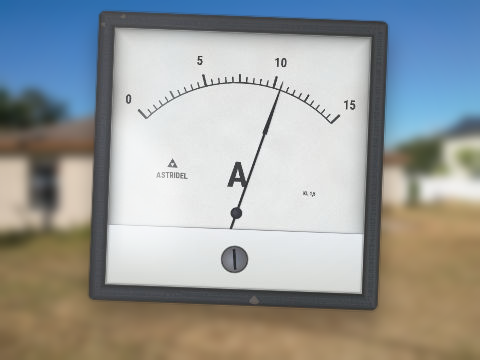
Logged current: 10.5; A
